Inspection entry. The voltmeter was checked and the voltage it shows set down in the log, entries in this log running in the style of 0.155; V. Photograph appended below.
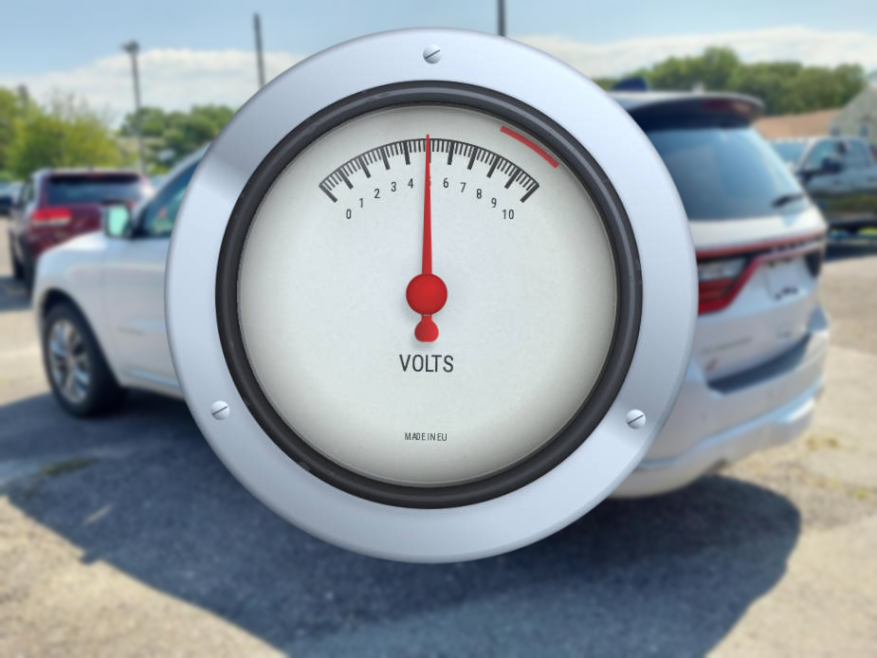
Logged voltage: 5; V
